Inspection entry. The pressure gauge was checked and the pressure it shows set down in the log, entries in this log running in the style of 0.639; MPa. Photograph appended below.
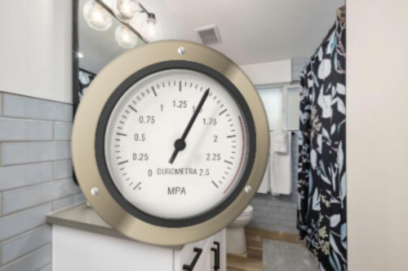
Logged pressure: 1.5; MPa
